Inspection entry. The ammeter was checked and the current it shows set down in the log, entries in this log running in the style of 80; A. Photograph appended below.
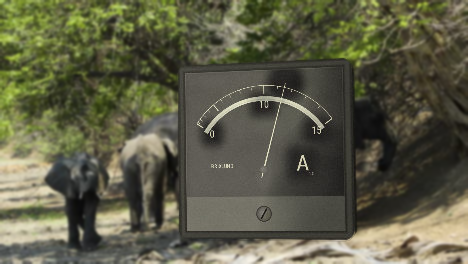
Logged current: 11.5; A
